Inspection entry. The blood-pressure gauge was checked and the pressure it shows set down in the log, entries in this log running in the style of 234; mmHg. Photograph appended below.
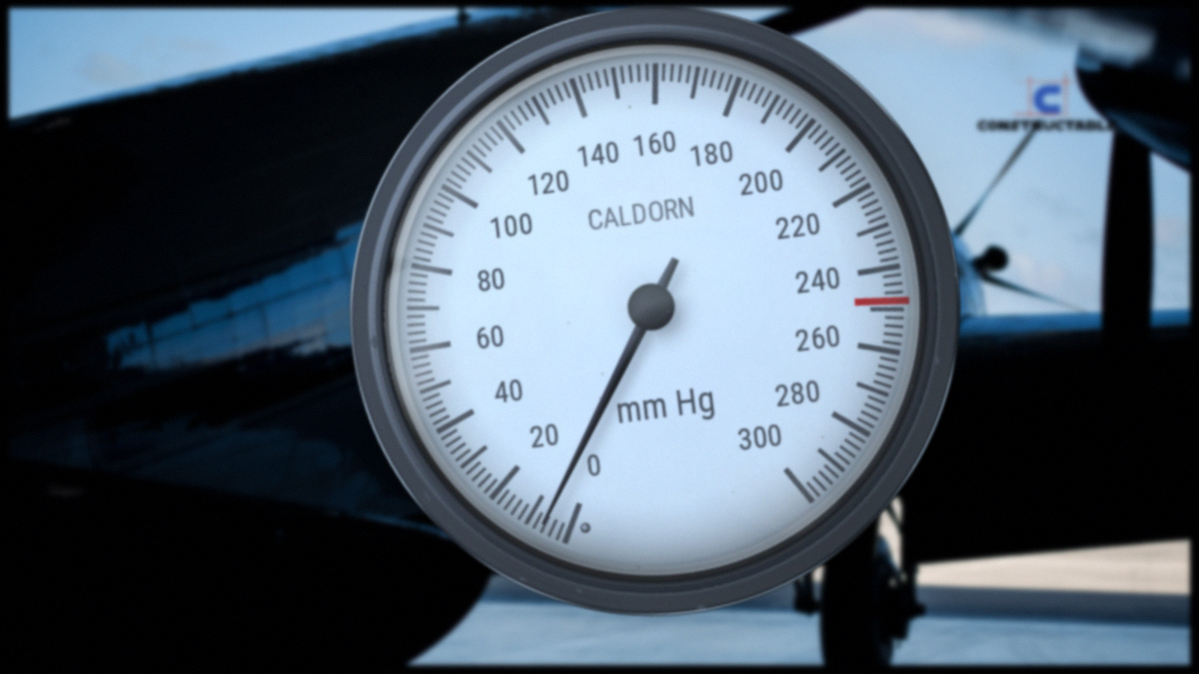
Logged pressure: 6; mmHg
